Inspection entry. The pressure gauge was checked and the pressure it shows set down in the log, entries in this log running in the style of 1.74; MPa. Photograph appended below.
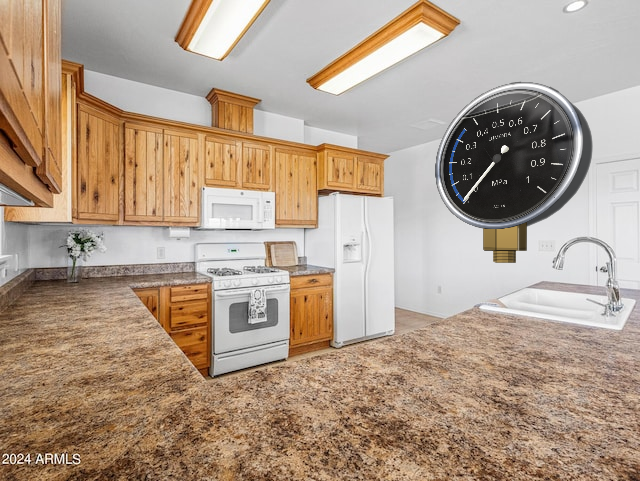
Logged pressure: 0; MPa
